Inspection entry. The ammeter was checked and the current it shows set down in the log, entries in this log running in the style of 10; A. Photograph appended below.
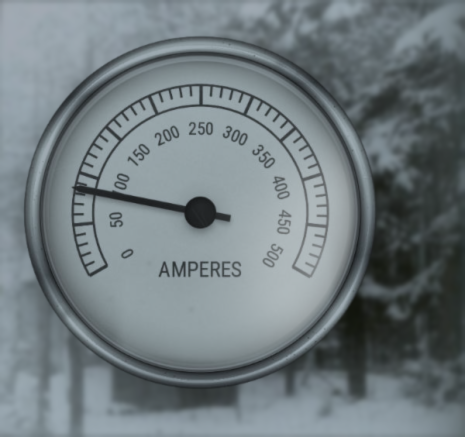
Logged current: 85; A
